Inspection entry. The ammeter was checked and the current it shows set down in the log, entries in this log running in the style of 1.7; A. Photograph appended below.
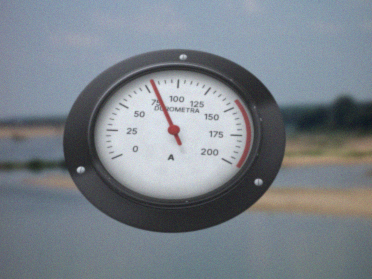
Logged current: 80; A
